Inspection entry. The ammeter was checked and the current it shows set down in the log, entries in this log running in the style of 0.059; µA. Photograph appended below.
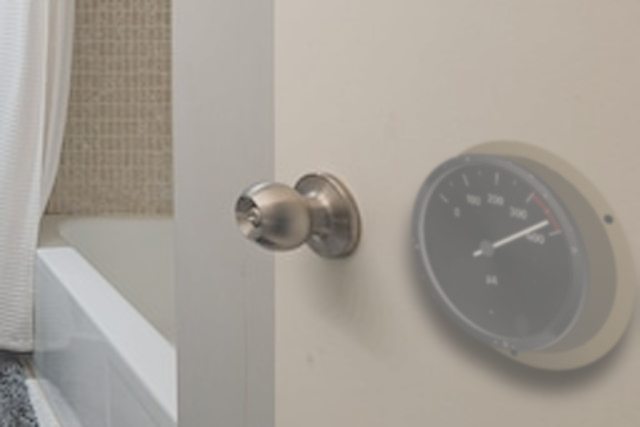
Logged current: 375; µA
